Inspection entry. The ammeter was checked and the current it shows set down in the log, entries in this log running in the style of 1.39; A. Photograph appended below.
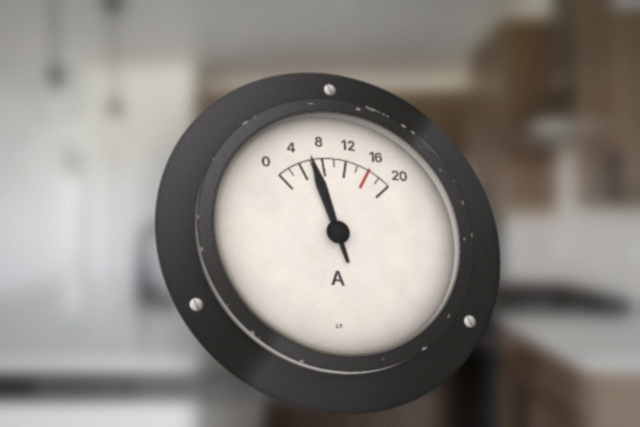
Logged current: 6; A
